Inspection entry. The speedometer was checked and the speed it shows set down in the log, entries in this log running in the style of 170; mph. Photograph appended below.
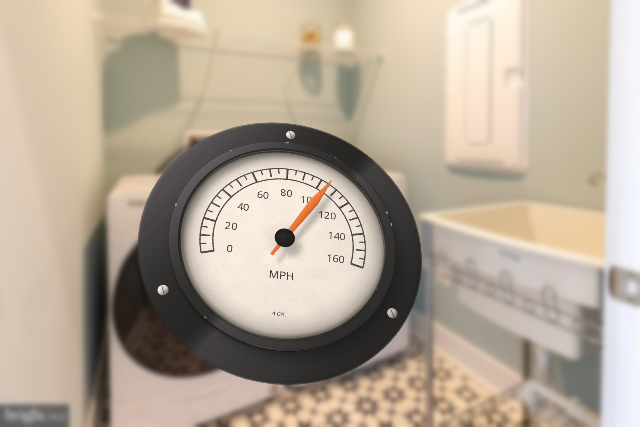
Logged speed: 105; mph
